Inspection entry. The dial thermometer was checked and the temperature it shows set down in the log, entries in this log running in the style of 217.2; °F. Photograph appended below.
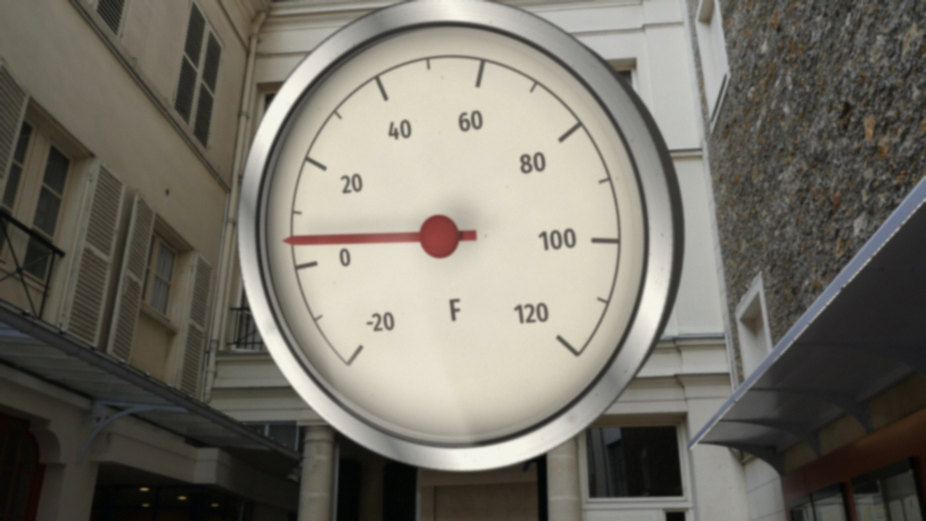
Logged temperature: 5; °F
